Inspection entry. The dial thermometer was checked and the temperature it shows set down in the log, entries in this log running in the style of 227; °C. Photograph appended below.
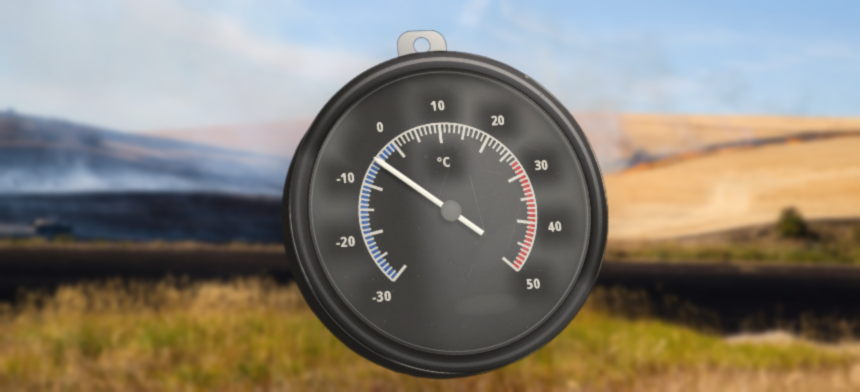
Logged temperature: -5; °C
